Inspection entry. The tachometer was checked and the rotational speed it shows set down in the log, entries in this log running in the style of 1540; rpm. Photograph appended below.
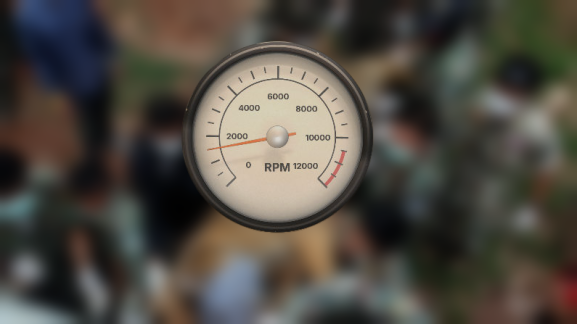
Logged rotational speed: 1500; rpm
